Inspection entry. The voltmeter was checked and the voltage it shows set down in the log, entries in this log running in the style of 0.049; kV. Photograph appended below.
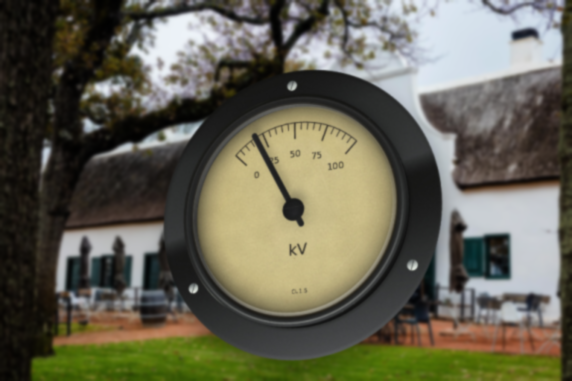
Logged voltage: 20; kV
